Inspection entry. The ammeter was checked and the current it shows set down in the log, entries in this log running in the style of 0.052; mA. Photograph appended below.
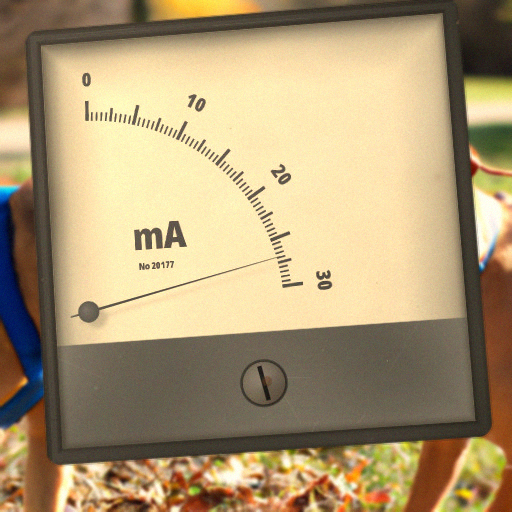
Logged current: 27; mA
